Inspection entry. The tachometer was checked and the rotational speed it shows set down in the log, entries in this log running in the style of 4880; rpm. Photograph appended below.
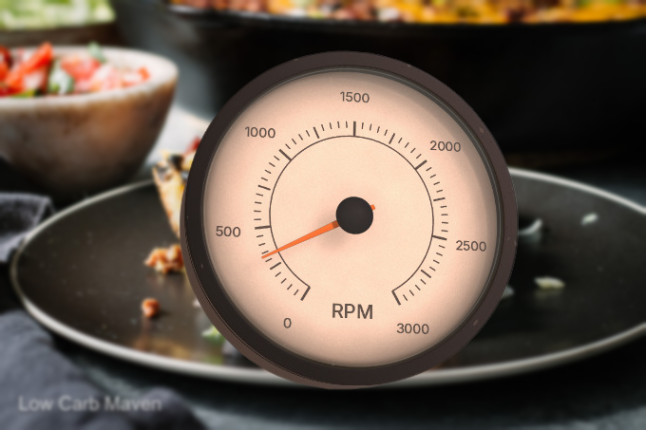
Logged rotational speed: 325; rpm
